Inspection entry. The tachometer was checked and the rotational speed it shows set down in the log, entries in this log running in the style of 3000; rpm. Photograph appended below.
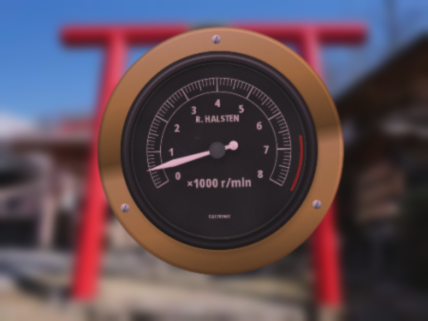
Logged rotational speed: 500; rpm
